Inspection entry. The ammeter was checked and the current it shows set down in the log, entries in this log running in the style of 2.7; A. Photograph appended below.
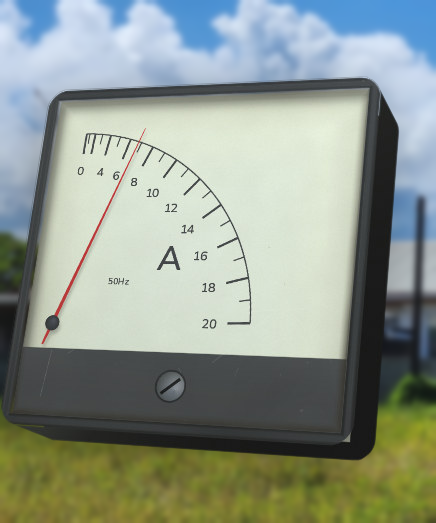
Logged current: 7; A
